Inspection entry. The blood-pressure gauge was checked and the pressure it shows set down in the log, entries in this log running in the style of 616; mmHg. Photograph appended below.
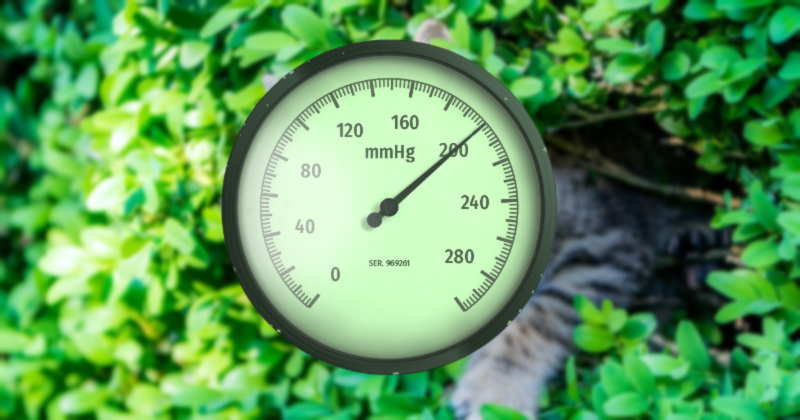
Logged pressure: 200; mmHg
